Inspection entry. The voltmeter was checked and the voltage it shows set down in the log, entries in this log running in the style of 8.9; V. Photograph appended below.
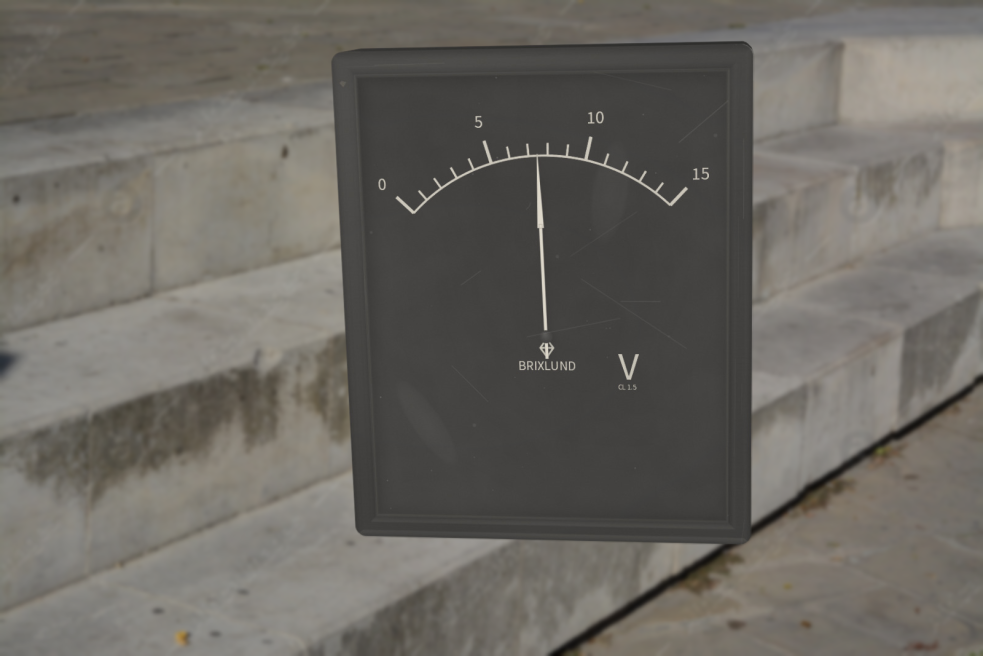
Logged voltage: 7.5; V
